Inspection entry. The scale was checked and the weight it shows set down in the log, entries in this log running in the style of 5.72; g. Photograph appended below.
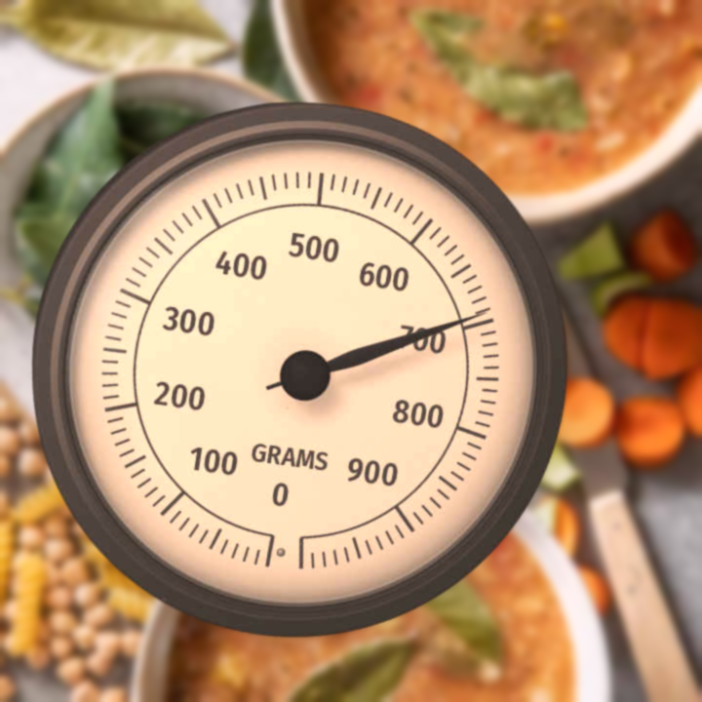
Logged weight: 690; g
